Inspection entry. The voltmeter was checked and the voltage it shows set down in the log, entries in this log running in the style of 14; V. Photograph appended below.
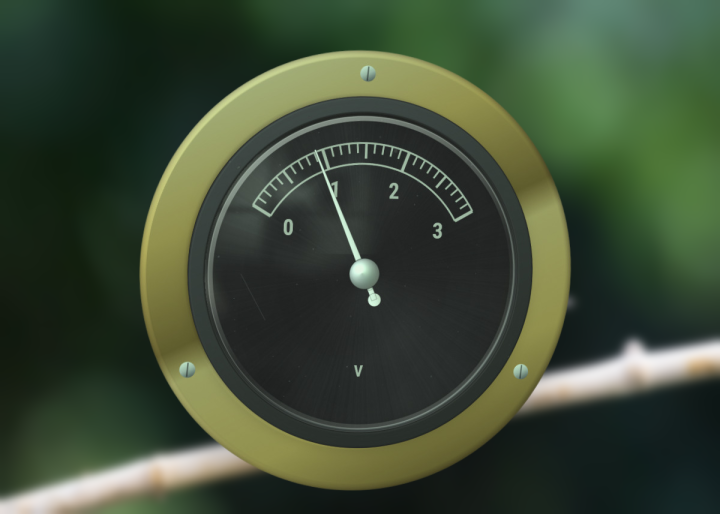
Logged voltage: 0.9; V
